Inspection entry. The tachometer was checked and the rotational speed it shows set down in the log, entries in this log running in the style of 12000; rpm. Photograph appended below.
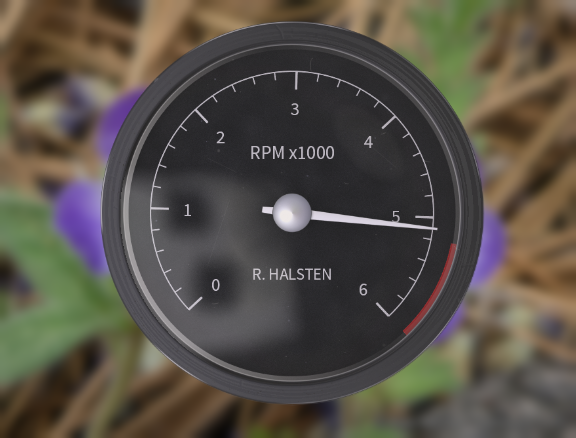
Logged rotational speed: 5100; rpm
